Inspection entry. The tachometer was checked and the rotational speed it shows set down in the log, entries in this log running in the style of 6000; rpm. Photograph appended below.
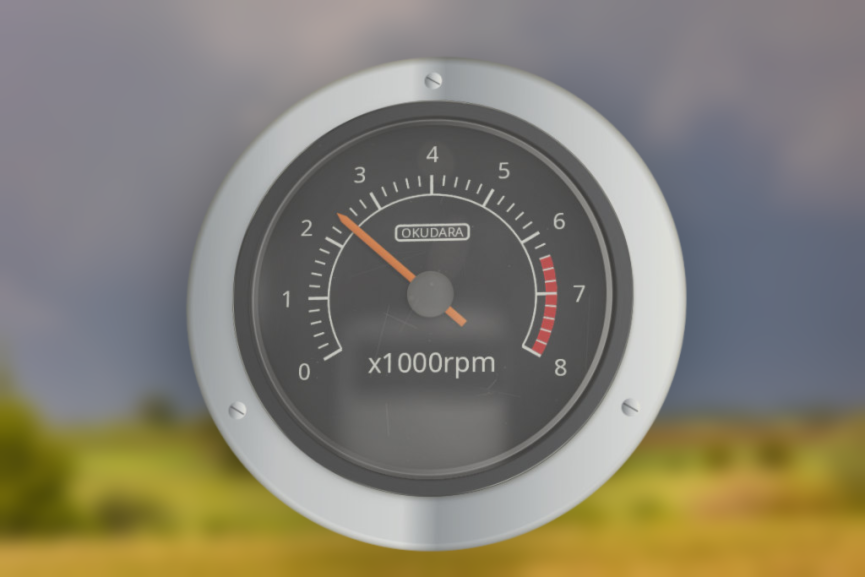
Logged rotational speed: 2400; rpm
